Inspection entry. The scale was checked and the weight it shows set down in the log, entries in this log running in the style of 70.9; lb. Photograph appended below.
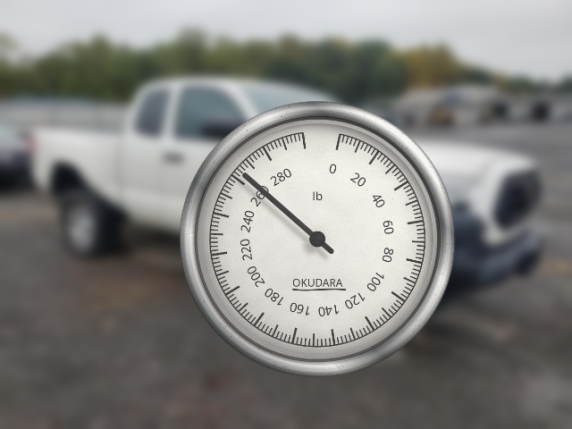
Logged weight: 264; lb
